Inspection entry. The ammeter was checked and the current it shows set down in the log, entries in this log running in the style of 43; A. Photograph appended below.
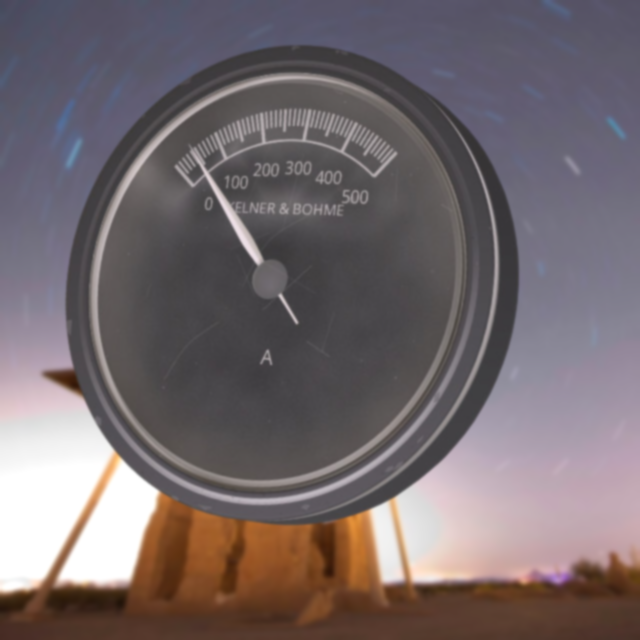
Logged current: 50; A
